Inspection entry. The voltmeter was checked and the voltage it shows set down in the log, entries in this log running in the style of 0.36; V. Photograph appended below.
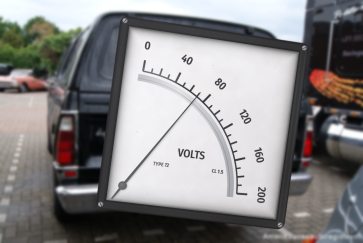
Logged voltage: 70; V
